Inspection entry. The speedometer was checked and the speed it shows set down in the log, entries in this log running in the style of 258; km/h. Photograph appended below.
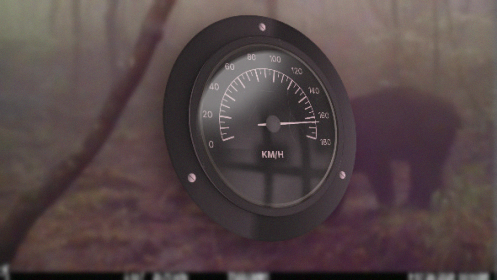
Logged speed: 165; km/h
